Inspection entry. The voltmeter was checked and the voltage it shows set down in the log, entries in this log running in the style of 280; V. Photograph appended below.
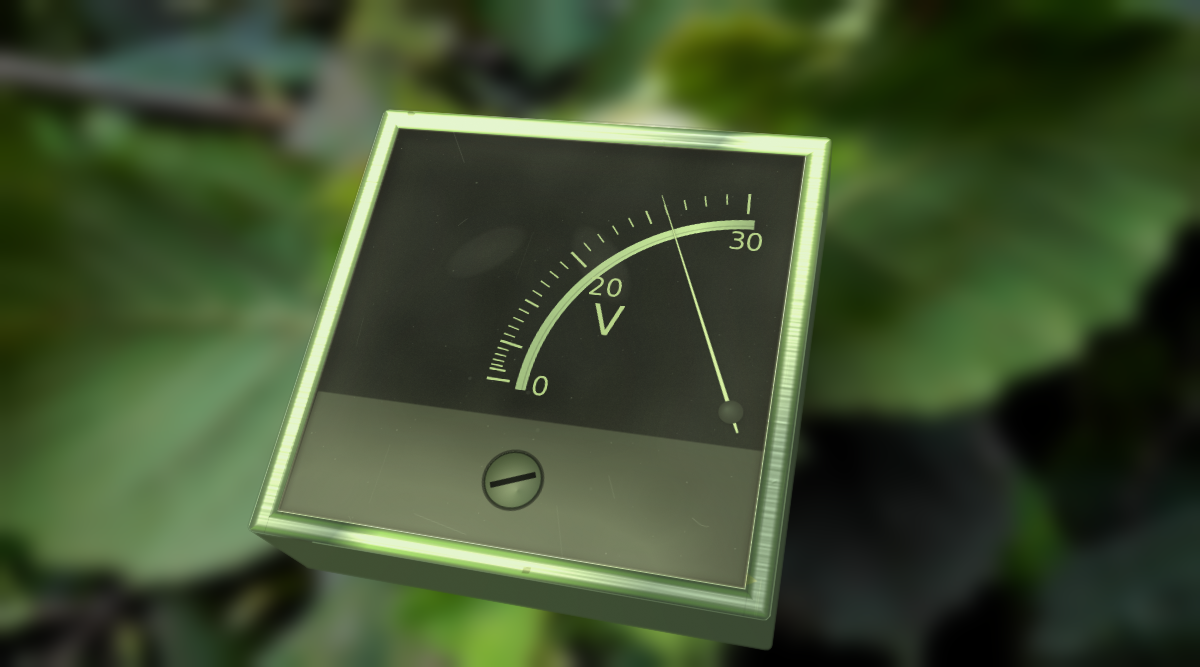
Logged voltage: 26; V
